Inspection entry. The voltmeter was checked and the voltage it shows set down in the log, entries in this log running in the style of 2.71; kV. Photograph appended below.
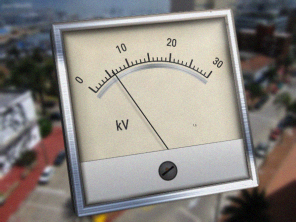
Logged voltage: 6; kV
